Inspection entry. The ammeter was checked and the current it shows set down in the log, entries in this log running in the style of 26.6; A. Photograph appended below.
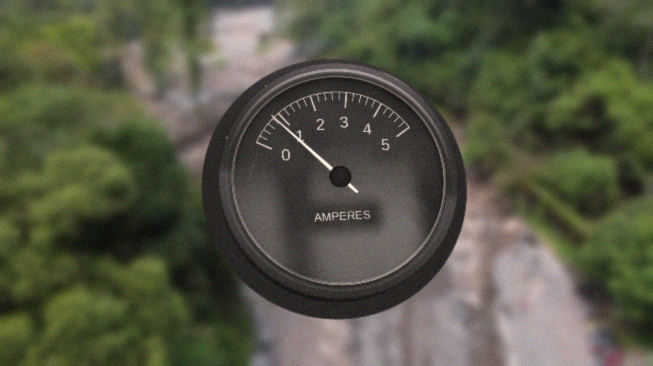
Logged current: 0.8; A
